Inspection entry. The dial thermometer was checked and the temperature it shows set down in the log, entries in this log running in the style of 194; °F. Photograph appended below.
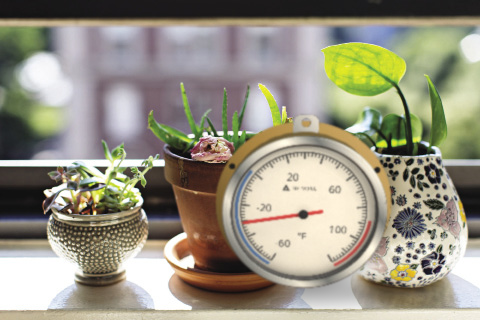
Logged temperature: -30; °F
